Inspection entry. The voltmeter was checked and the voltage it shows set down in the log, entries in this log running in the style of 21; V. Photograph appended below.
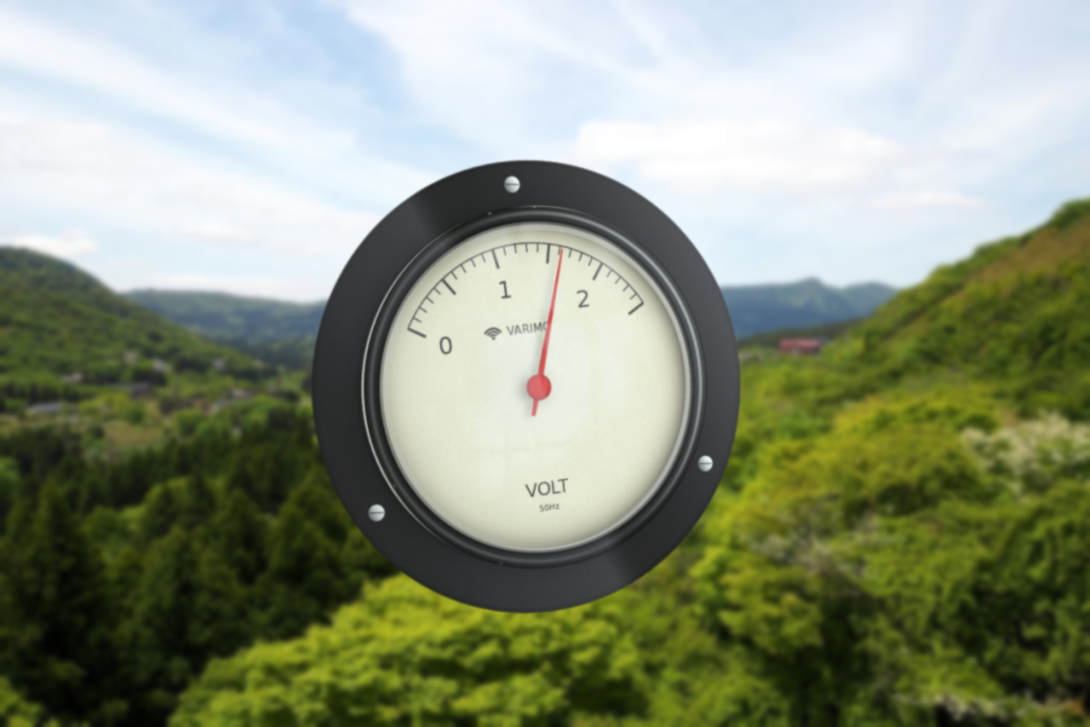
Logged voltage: 1.6; V
